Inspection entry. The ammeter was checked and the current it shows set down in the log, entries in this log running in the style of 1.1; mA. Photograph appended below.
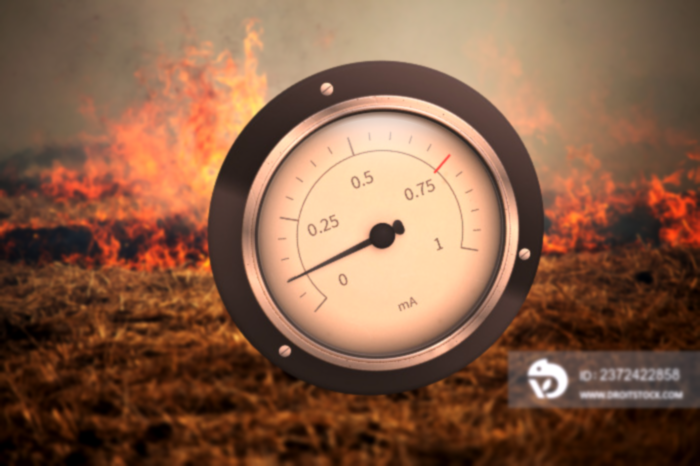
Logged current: 0.1; mA
